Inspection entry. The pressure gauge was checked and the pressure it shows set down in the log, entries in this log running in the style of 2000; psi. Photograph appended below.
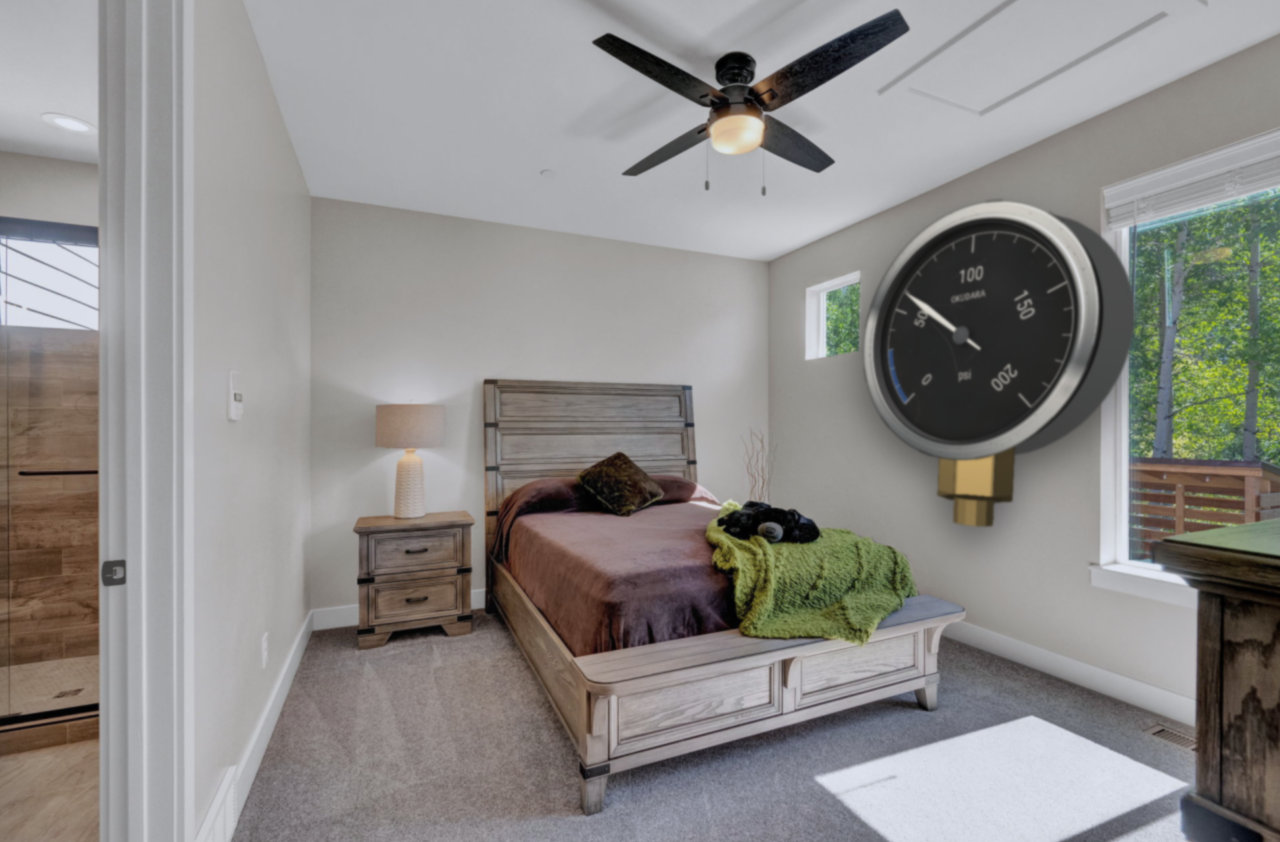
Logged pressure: 60; psi
